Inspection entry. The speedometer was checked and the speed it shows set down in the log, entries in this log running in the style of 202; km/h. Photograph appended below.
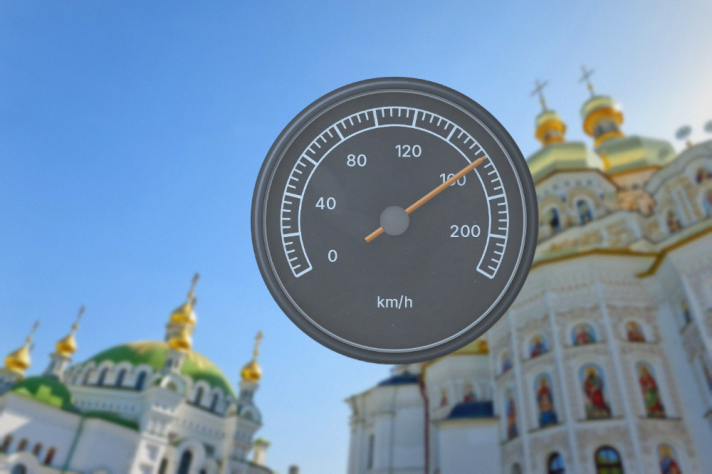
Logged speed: 160; km/h
